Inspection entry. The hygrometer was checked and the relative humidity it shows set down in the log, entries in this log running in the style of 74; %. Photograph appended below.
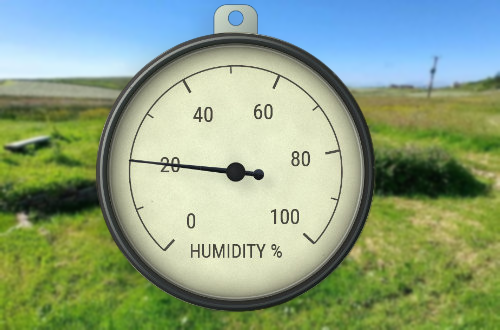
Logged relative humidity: 20; %
